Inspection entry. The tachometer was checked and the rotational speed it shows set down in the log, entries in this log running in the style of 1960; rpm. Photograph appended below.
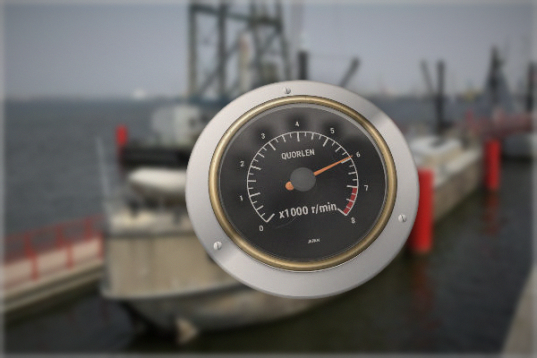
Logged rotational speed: 6000; rpm
